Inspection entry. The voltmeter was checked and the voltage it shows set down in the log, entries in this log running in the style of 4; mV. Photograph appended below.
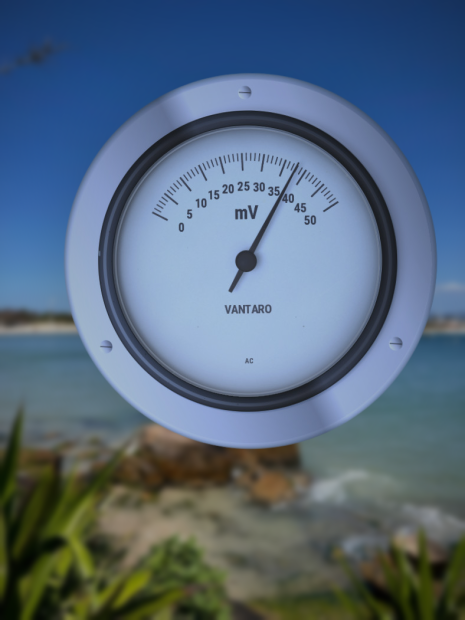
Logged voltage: 38; mV
